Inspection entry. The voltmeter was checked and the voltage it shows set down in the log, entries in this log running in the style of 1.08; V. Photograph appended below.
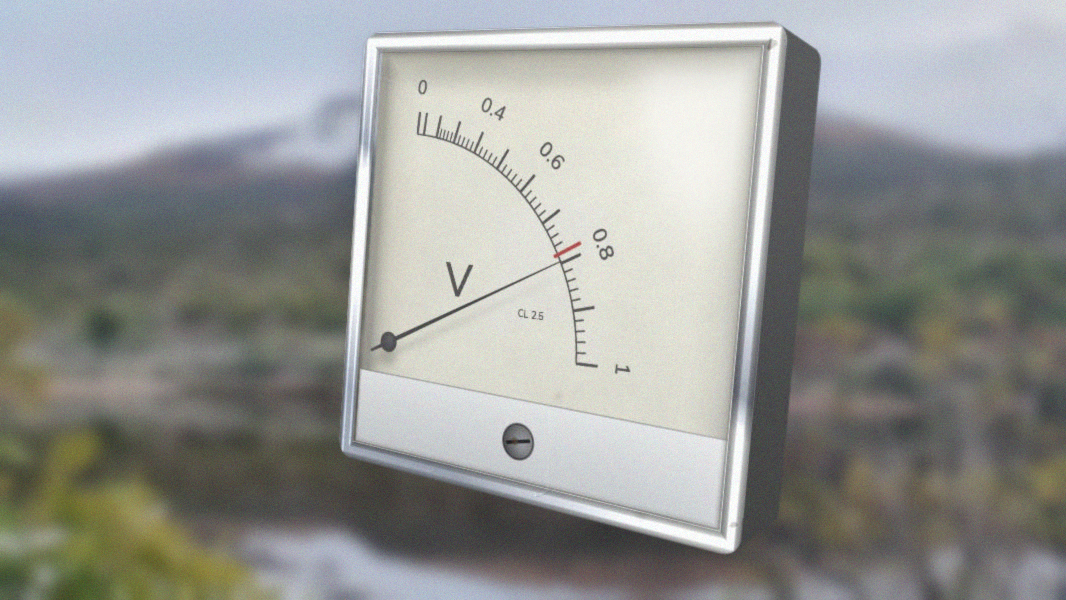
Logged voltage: 0.8; V
